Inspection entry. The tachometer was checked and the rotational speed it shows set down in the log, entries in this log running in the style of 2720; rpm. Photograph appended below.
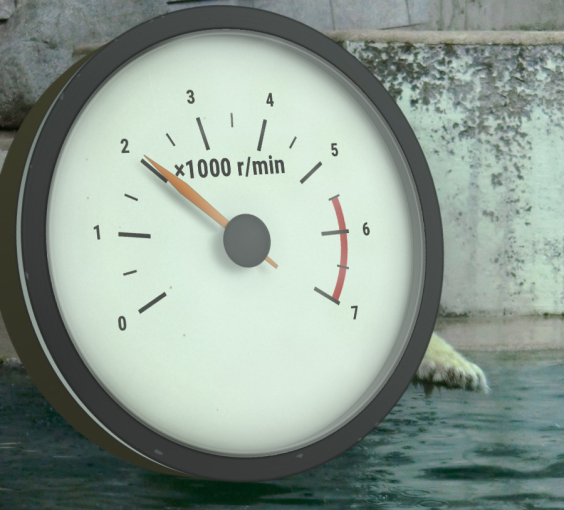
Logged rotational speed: 2000; rpm
